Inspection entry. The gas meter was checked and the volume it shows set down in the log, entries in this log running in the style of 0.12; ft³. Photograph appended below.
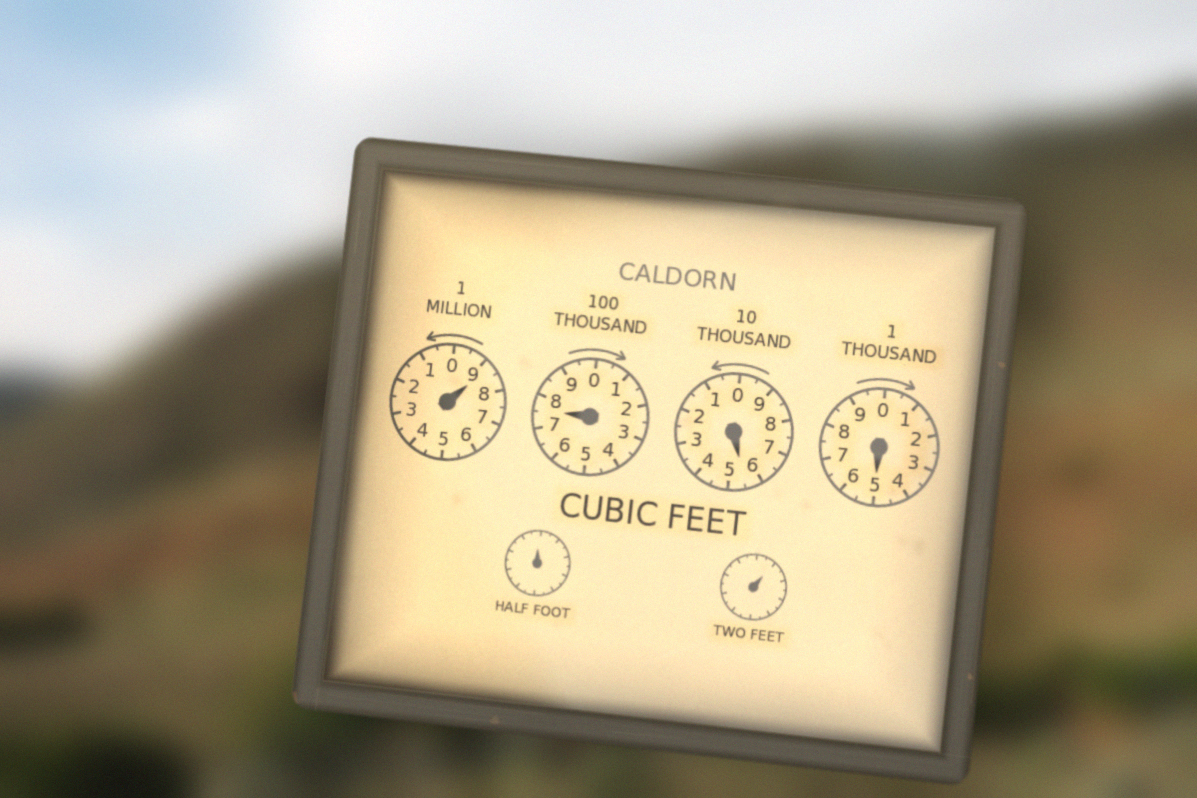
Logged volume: 875500; ft³
